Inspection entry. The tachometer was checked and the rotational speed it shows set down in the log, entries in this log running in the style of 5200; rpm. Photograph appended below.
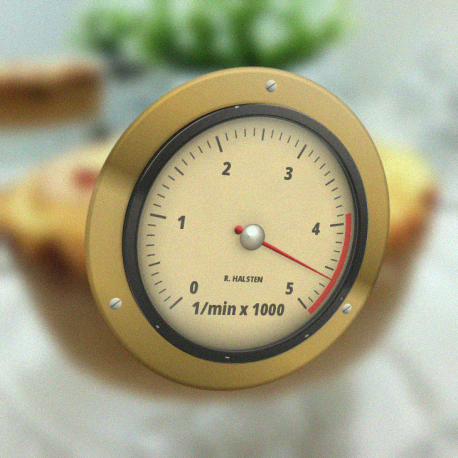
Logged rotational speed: 4600; rpm
